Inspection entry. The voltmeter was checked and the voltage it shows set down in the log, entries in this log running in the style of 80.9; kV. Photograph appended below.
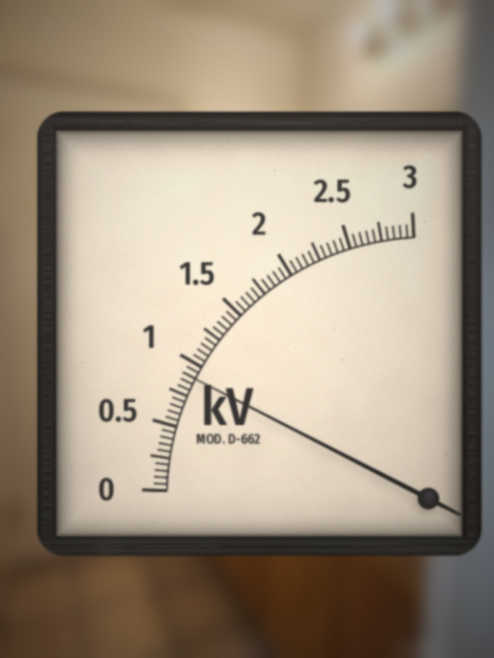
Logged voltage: 0.9; kV
